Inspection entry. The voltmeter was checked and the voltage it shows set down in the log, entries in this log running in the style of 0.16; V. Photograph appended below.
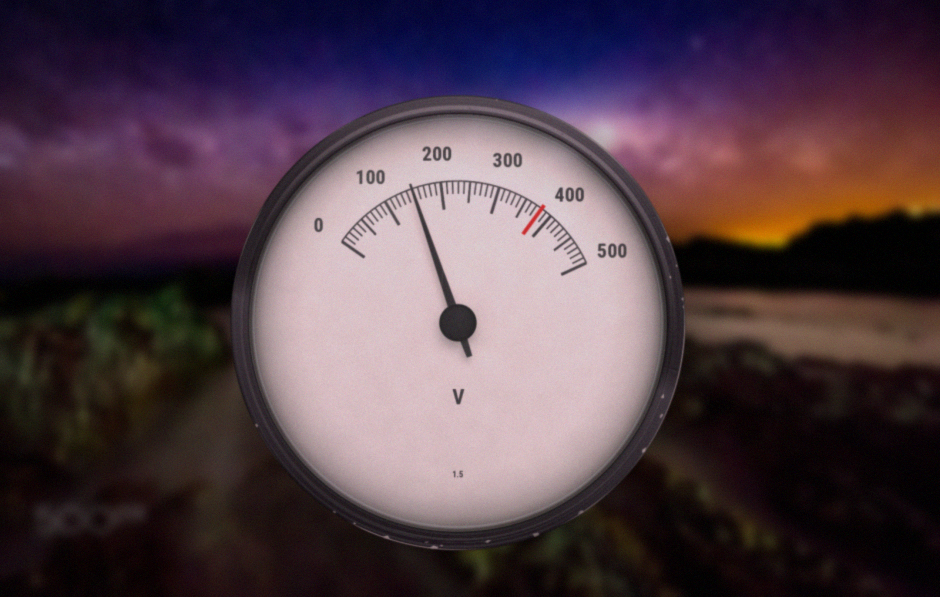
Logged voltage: 150; V
